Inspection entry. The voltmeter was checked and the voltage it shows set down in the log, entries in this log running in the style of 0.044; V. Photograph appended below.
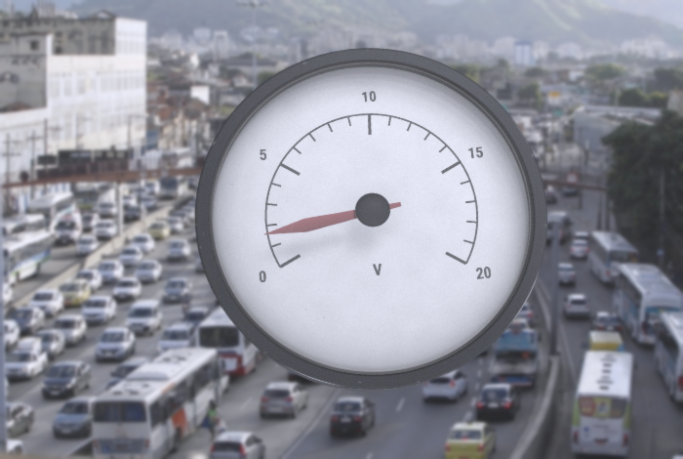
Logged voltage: 1.5; V
